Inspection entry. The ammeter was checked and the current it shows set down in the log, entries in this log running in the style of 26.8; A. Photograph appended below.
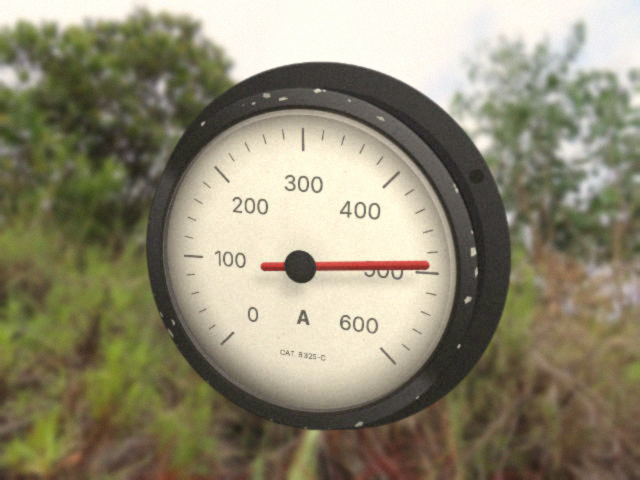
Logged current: 490; A
